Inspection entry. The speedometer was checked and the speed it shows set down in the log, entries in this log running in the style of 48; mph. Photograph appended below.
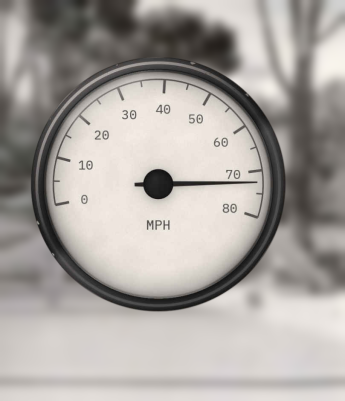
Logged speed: 72.5; mph
